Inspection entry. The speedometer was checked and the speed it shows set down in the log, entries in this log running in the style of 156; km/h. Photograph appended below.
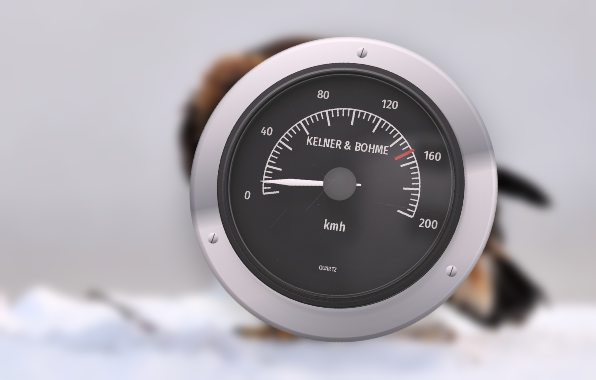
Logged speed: 8; km/h
